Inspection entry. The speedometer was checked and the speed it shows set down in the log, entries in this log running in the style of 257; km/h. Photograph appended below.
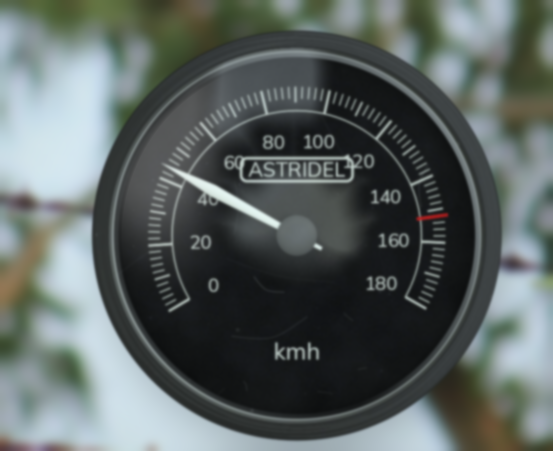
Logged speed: 44; km/h
